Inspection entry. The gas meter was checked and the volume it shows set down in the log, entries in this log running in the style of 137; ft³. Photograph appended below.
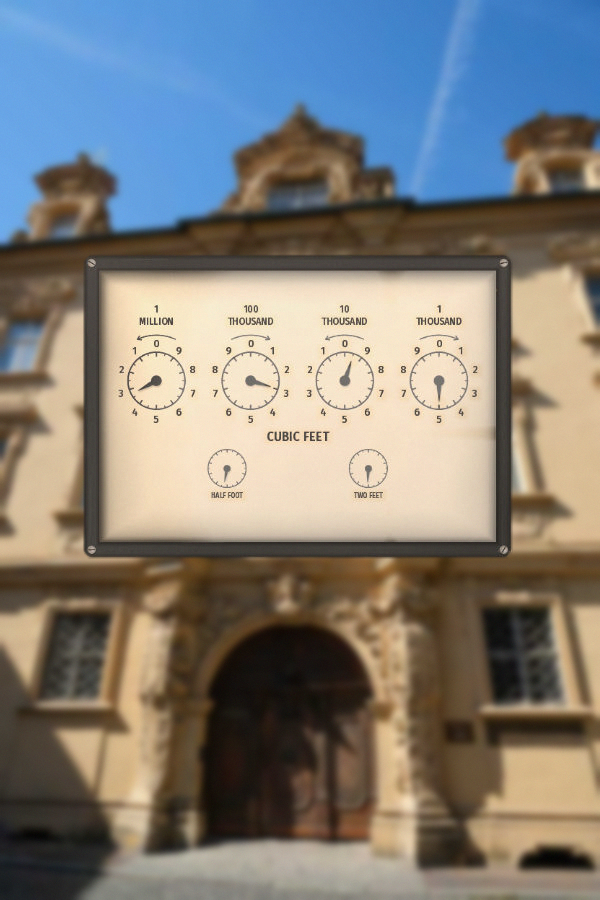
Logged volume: 329500; ft³
